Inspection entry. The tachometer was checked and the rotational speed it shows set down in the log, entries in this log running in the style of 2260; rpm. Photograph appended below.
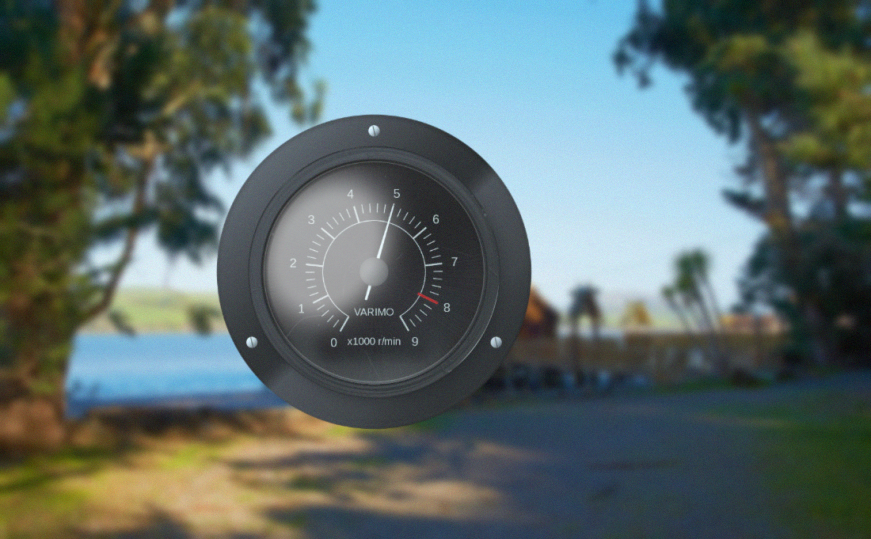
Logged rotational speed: 5000; rpm
